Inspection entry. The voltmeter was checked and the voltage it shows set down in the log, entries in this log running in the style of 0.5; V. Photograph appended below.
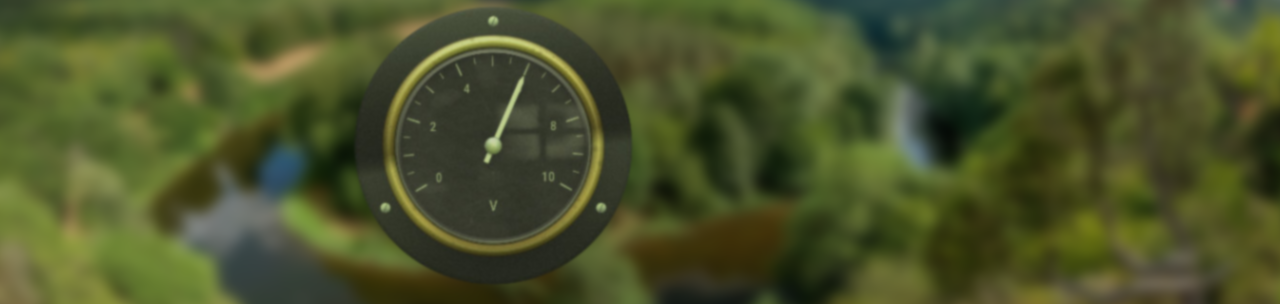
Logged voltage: 6; V
